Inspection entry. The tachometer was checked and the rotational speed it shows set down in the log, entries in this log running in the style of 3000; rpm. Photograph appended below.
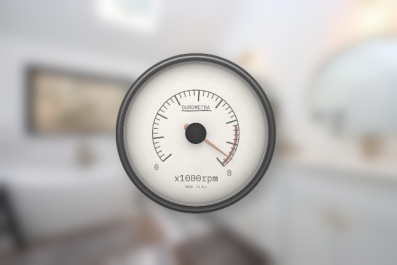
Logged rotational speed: 7600; rpm
